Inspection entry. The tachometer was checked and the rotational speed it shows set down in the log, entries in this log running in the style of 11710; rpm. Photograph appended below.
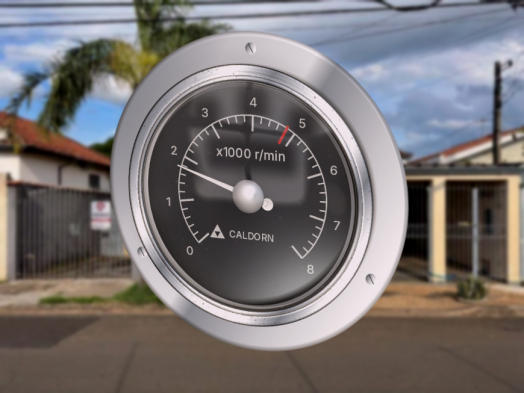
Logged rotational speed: 1800; rpm
